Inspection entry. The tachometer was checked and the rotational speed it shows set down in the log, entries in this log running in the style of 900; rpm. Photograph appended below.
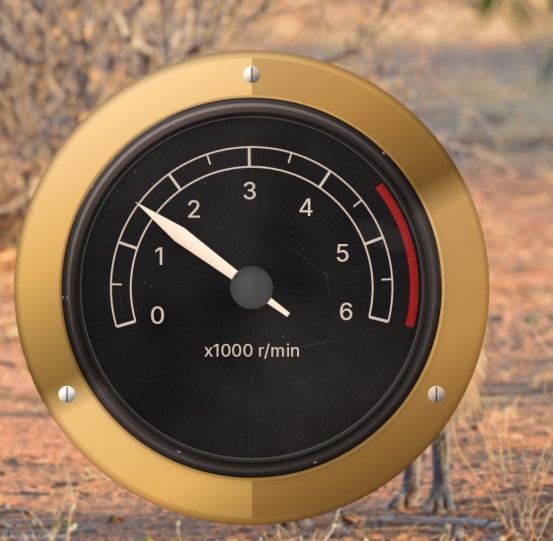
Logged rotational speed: 1500; rpm
